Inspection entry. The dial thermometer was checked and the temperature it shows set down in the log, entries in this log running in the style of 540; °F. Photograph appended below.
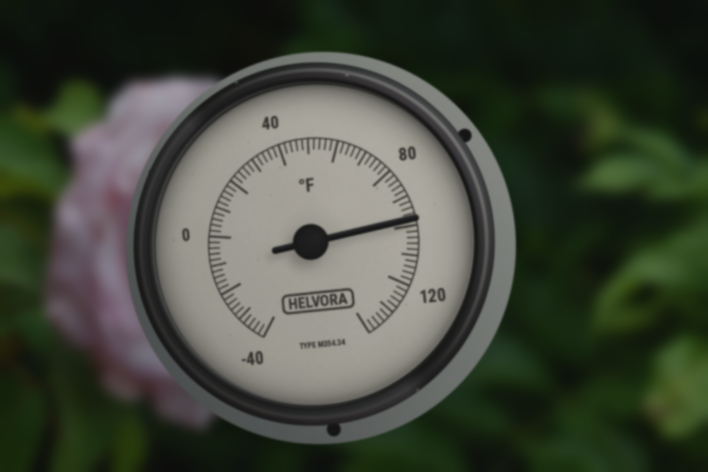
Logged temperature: 98; °F
